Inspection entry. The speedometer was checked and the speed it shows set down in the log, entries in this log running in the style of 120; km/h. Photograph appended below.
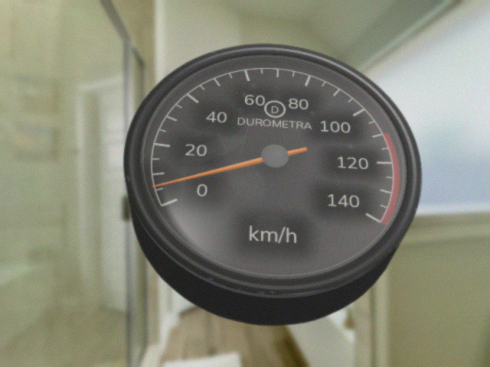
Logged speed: 5; km/h
